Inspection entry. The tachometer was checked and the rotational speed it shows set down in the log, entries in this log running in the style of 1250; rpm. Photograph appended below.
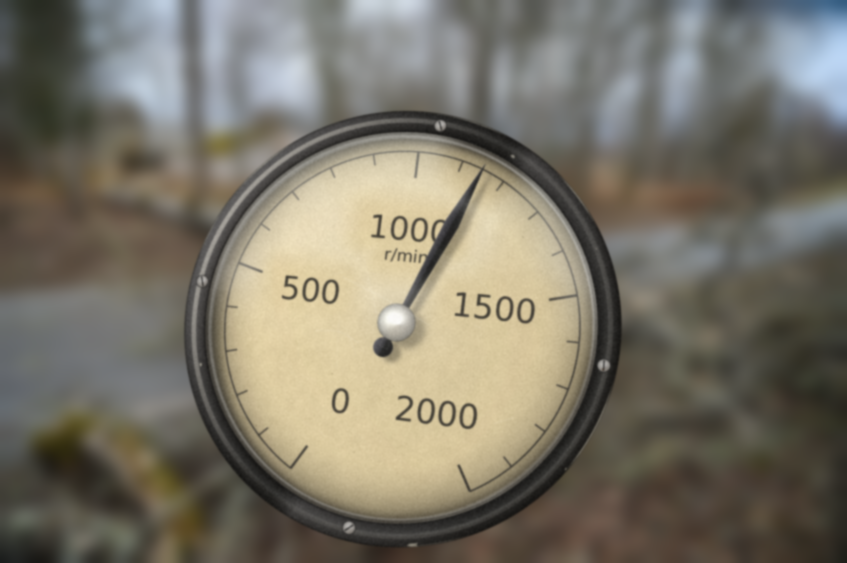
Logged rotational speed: 1150; rpm
